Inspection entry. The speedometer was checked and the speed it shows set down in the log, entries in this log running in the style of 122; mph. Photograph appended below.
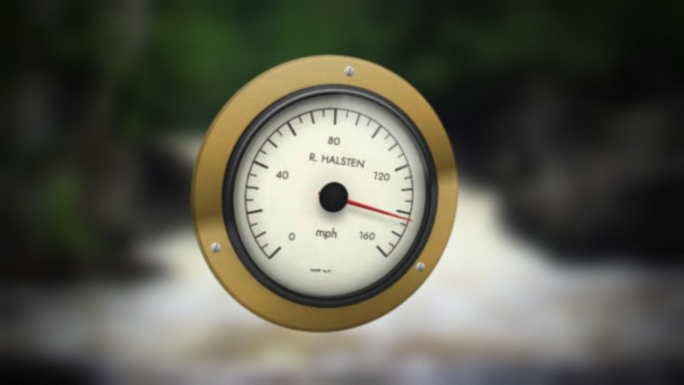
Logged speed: 142.5; mph
